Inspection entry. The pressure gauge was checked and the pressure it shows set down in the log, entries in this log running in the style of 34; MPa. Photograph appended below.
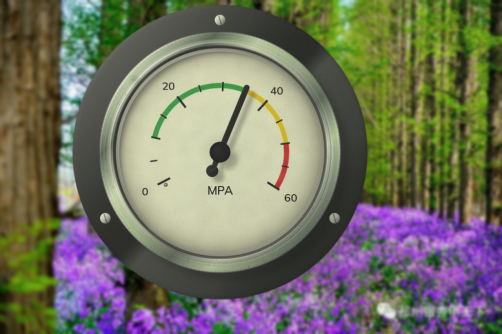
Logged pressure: 35; MPa
